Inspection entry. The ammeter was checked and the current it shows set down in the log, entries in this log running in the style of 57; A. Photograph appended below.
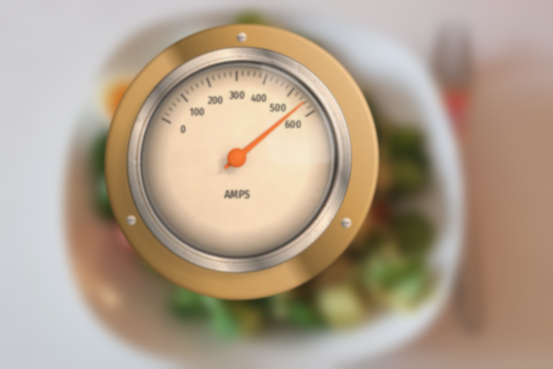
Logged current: 560; A
